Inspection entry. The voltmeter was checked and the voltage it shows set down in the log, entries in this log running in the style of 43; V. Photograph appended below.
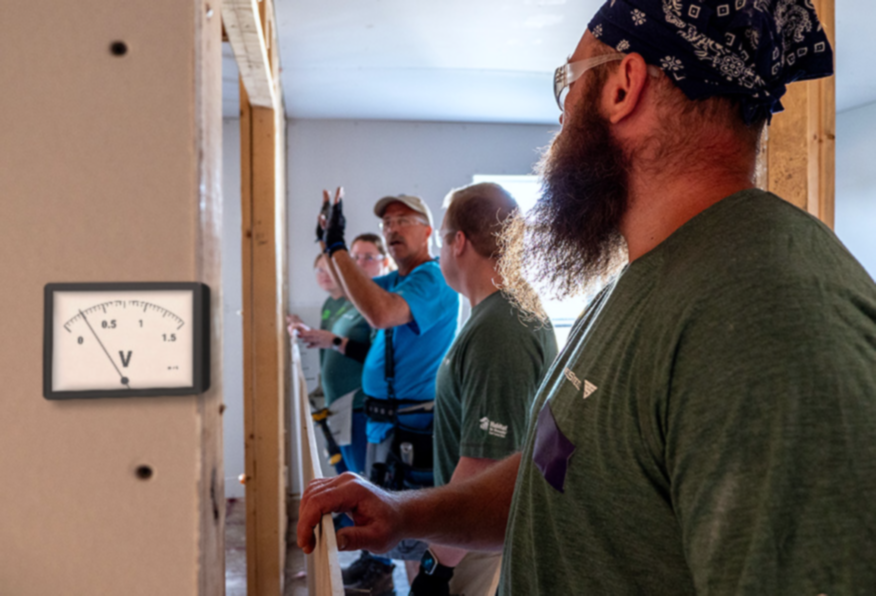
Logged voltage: 0.25; V
